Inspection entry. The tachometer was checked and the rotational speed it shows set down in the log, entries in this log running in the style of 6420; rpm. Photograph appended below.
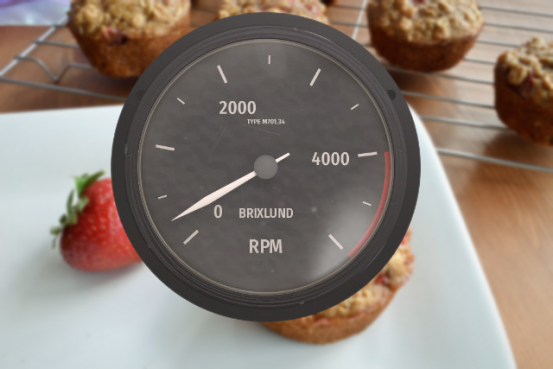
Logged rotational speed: 250; rpm
